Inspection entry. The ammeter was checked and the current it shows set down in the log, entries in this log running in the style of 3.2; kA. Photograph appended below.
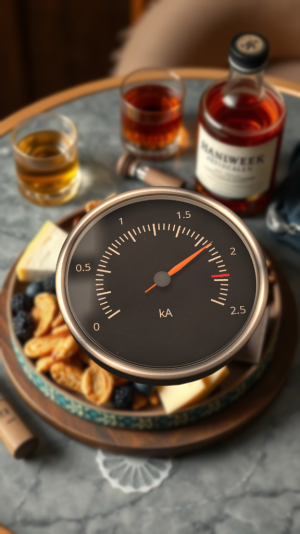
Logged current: 1.85; kA
